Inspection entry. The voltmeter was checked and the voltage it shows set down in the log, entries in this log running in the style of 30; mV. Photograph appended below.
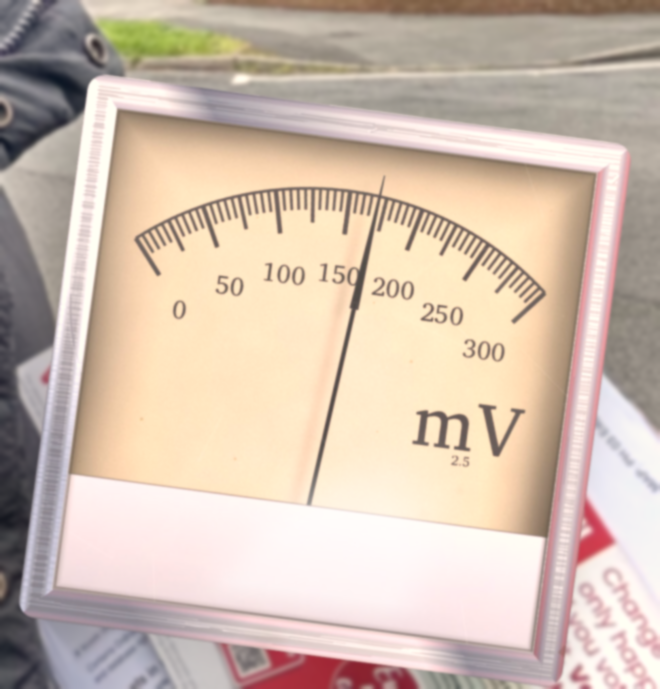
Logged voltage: 170; mV
